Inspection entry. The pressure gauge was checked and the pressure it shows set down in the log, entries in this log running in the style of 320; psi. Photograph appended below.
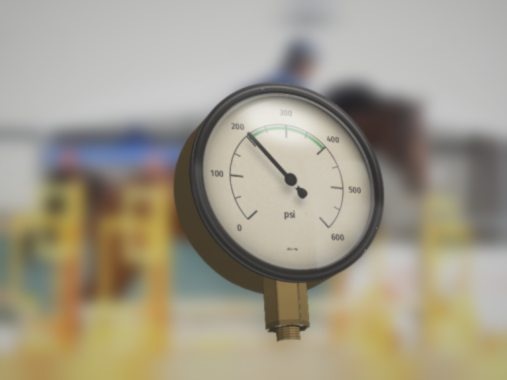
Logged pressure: 200; psi
